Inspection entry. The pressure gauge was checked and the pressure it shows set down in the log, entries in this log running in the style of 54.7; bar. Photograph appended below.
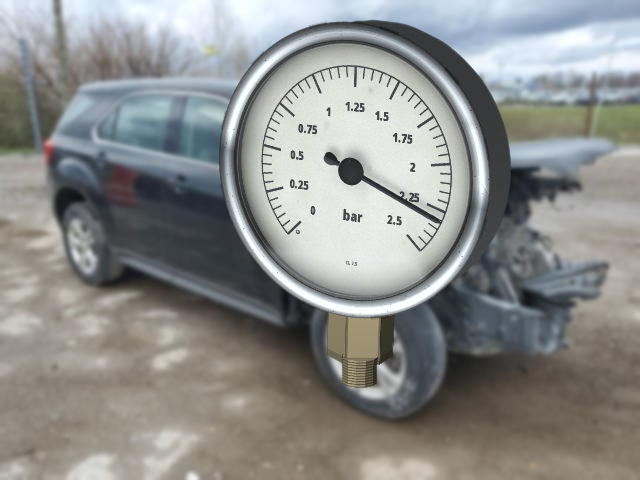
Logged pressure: 2.3; bar
